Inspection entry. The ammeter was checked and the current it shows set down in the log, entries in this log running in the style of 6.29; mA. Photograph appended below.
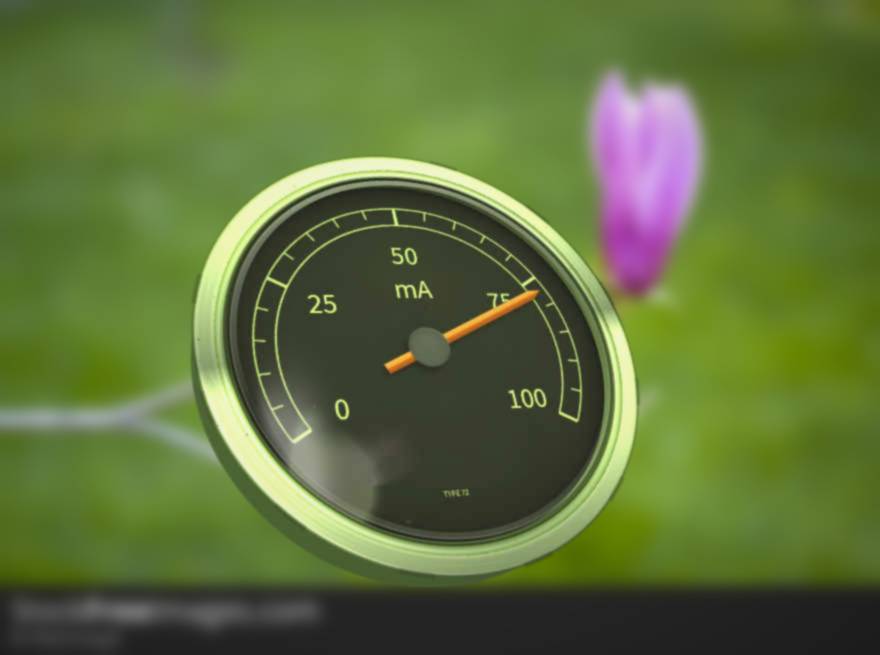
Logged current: 77.5; mA
